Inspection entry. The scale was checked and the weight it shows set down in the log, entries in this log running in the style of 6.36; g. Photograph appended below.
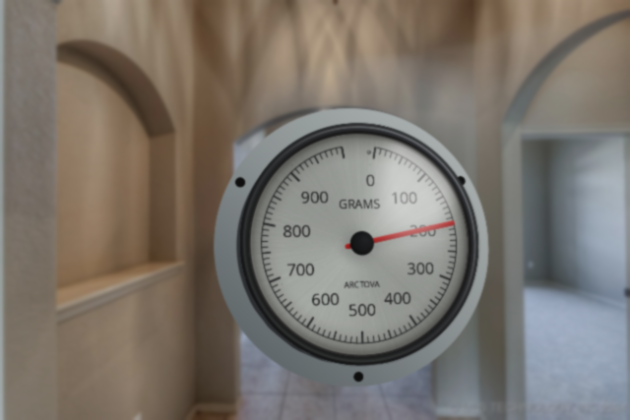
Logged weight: 200; g
